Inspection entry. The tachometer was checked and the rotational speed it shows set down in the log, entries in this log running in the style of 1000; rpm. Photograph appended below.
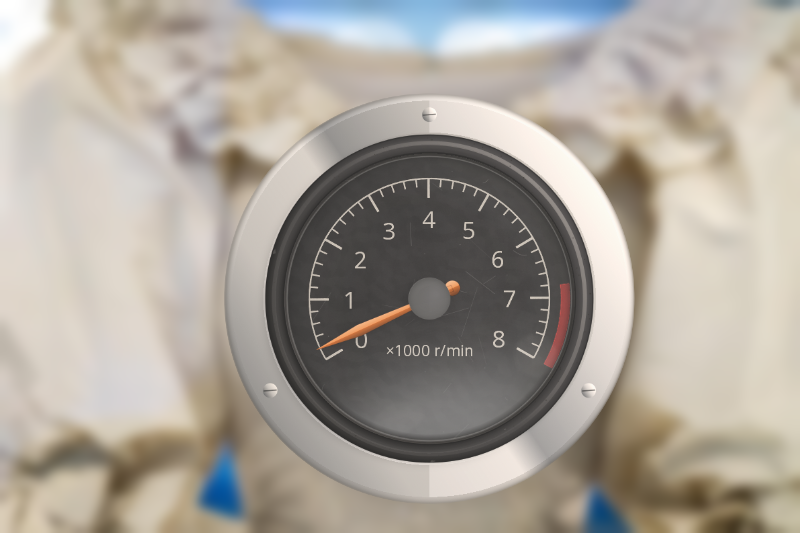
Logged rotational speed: 200; rpm
